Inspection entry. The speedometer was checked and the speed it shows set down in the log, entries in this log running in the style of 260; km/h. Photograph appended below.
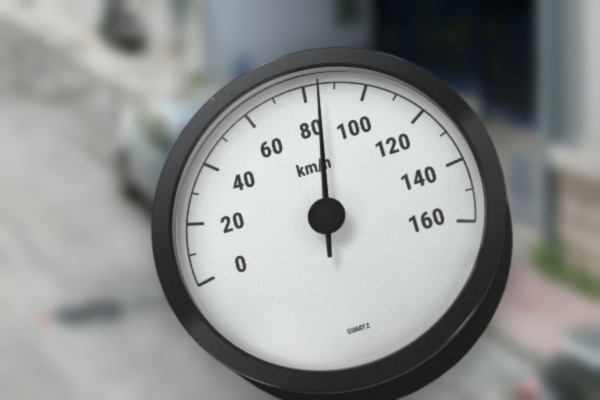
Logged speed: 85; km/h
